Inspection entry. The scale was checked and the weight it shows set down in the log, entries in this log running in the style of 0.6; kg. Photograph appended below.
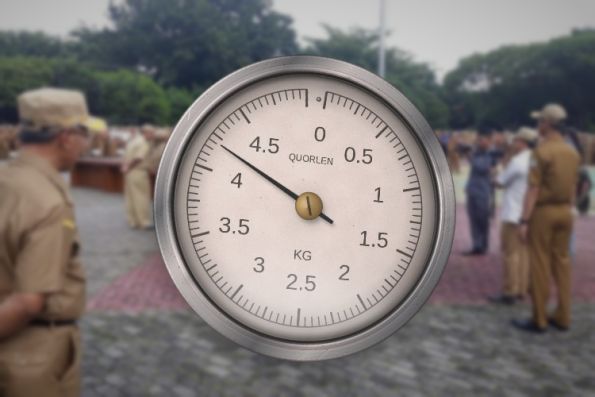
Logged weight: 4.2; kg
